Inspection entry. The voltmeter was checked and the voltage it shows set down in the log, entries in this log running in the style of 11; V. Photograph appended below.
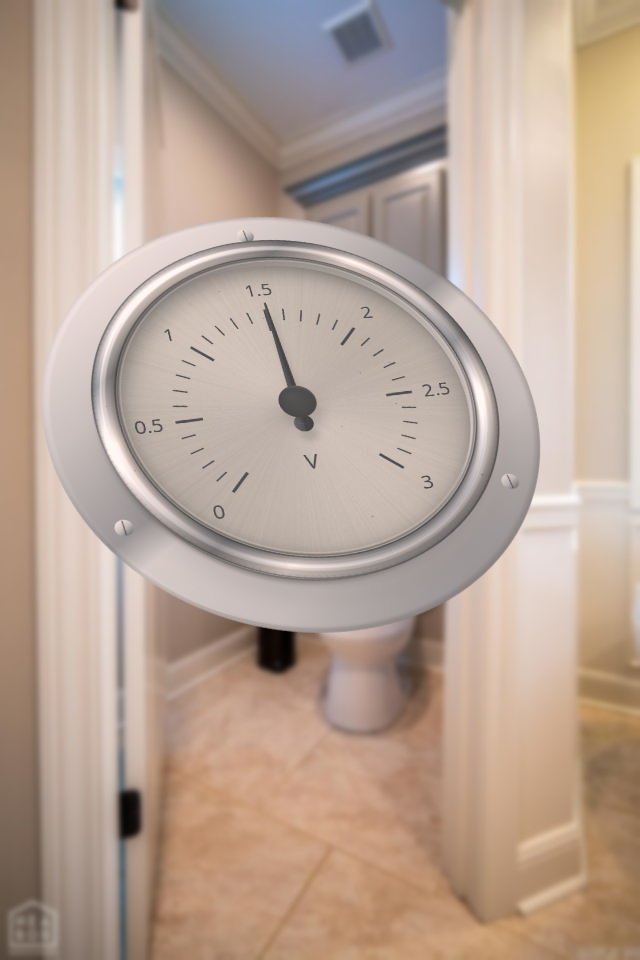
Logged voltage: 1.5; V
